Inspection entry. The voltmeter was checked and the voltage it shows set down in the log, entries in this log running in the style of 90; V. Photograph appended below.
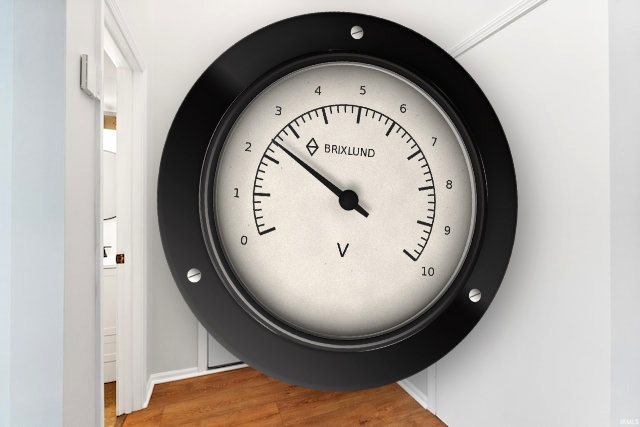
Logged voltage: 2.4; V
